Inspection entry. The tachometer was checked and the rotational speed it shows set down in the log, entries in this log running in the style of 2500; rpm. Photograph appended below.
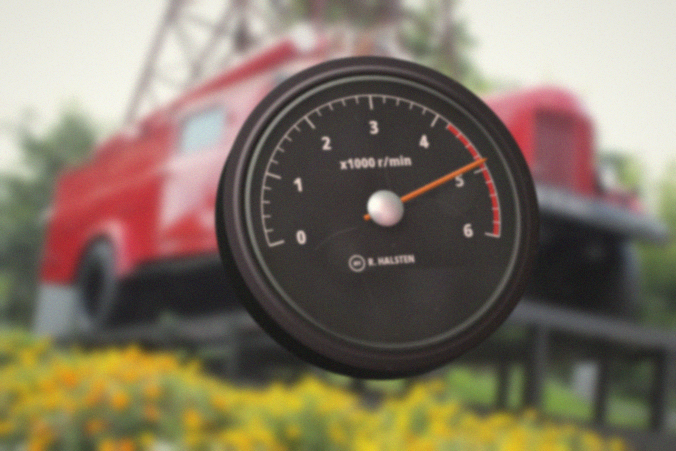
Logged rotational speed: 4900; rpm
